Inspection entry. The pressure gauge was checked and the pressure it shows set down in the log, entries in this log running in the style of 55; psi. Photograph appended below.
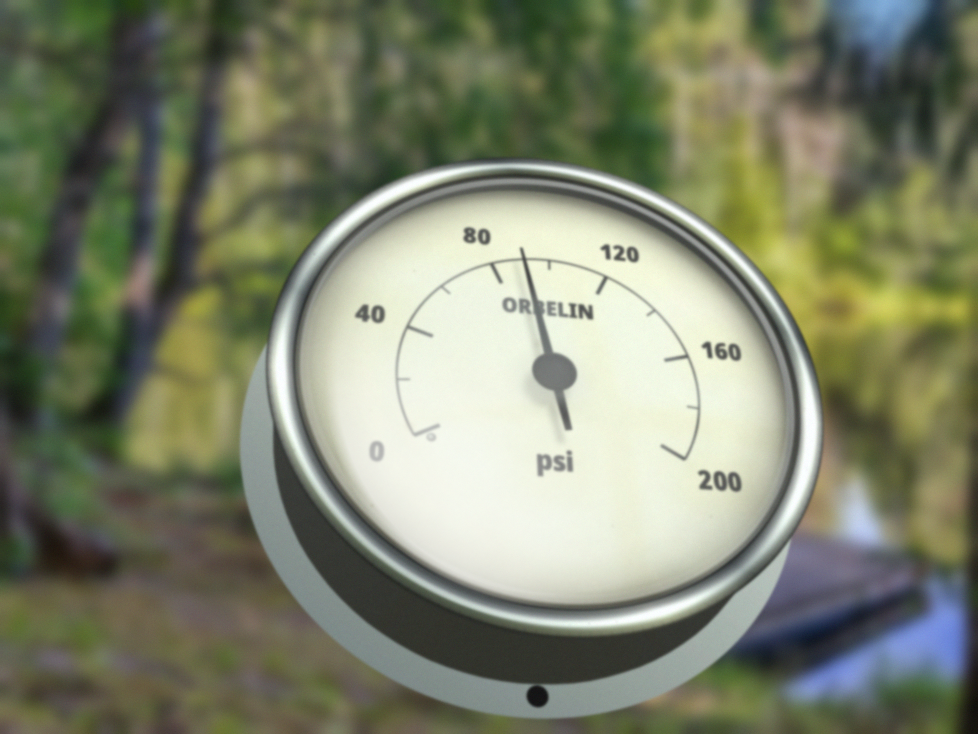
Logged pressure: 90; psi
